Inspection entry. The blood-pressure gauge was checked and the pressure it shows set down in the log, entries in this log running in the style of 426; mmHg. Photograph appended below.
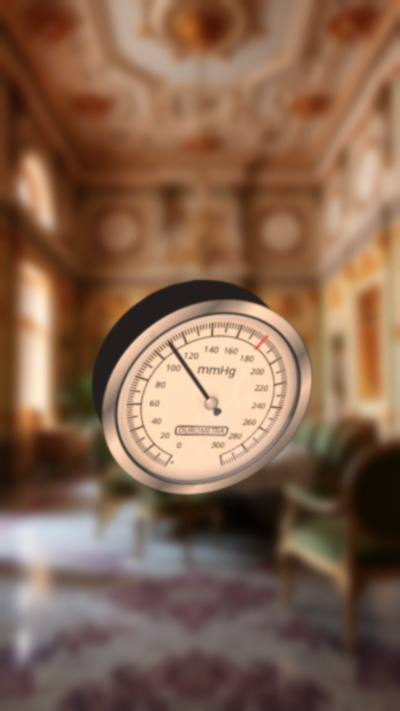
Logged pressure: 110; mmHg
